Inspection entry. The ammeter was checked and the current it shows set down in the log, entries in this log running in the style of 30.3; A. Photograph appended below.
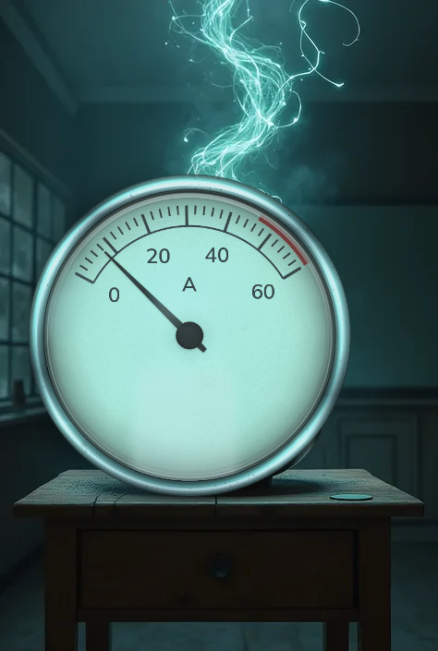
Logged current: 8; A
